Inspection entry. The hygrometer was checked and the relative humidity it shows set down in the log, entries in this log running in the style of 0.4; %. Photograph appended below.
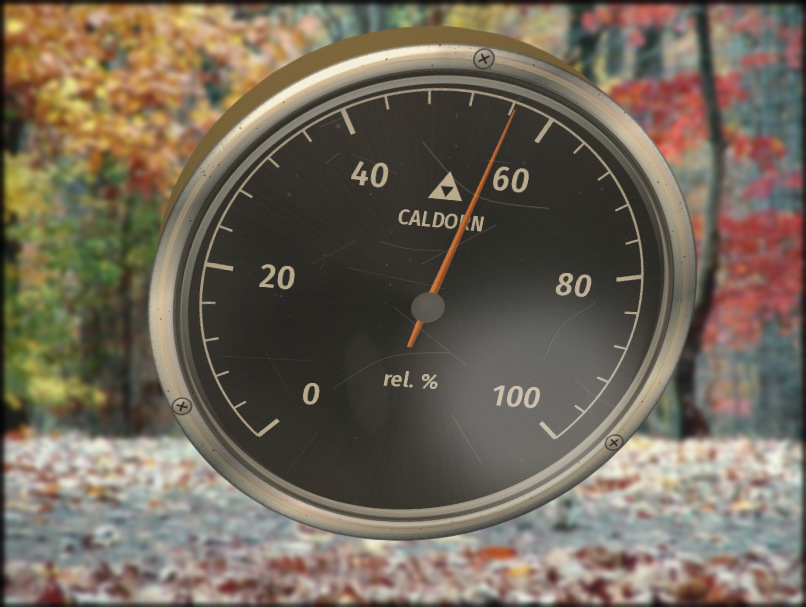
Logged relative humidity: 56; %
